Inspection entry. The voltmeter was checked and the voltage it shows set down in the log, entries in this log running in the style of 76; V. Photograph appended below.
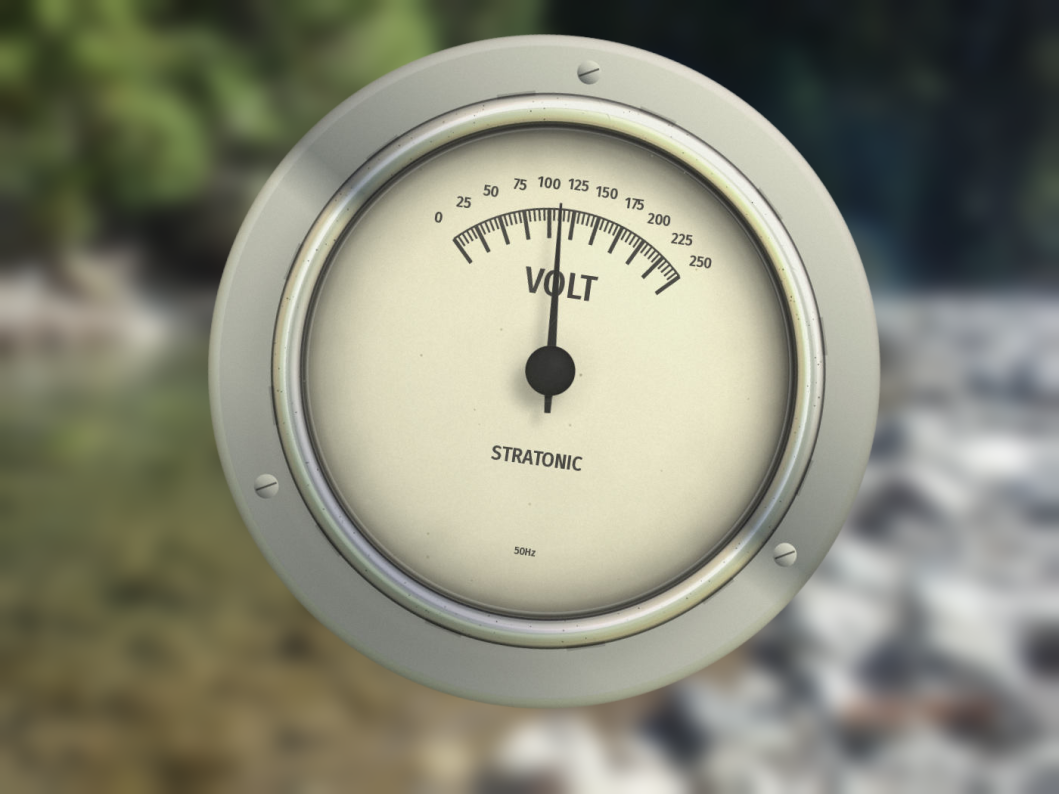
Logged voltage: 110; V
